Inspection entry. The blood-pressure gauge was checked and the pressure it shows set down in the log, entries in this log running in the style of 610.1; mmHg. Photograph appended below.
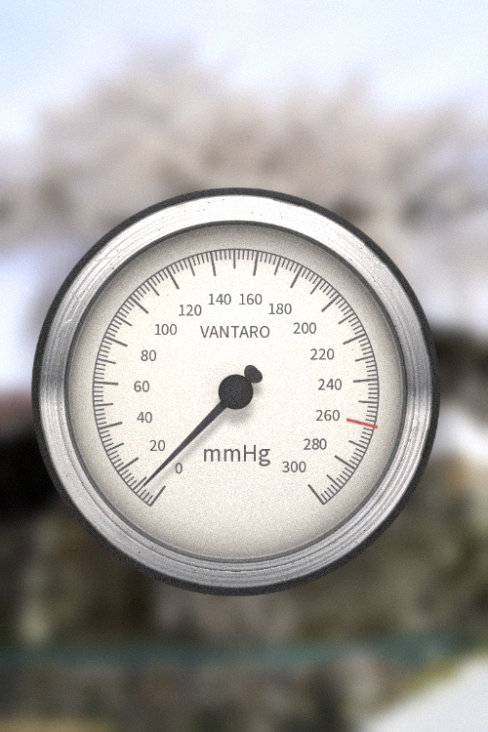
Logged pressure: 8; mmHg
